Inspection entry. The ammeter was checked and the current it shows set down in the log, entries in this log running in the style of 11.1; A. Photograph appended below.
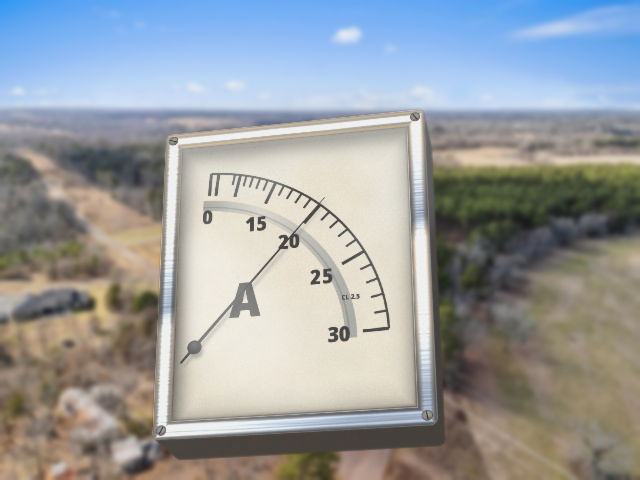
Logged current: 20; A
